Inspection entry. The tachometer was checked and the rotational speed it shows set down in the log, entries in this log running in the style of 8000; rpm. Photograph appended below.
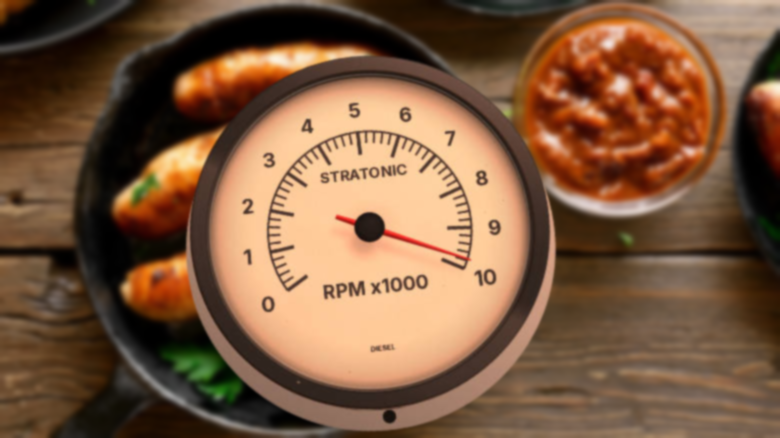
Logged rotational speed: 9800; rpm
